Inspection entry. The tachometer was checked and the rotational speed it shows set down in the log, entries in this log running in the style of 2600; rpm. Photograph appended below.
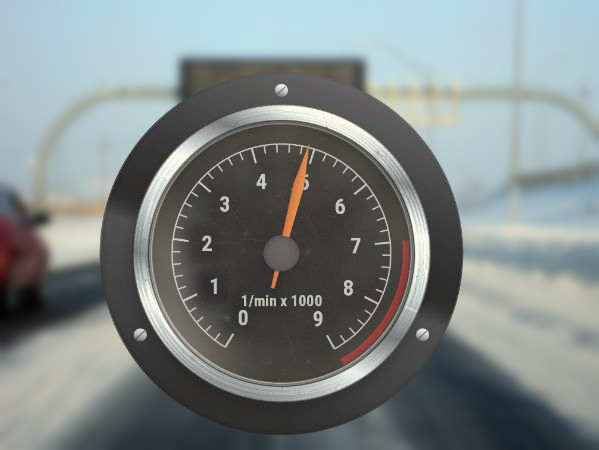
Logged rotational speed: 4900; rpm
